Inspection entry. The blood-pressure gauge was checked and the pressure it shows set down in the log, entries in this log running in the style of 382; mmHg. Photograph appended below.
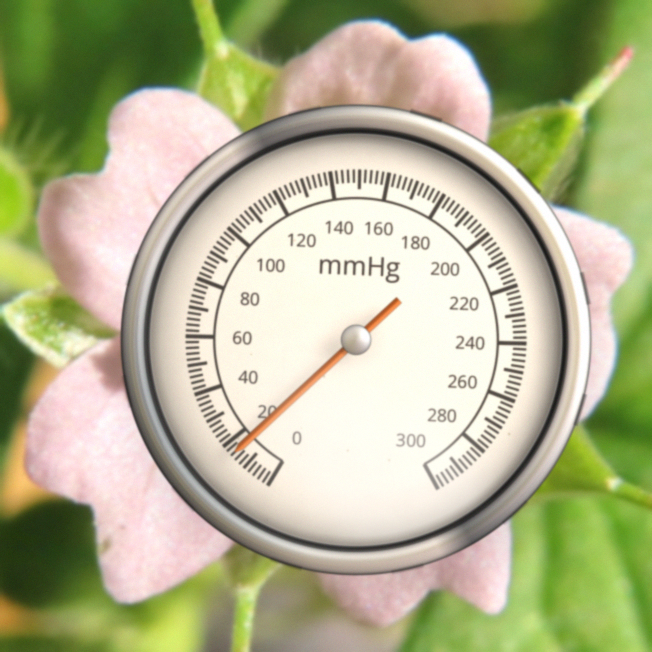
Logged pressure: 16; mmHg
